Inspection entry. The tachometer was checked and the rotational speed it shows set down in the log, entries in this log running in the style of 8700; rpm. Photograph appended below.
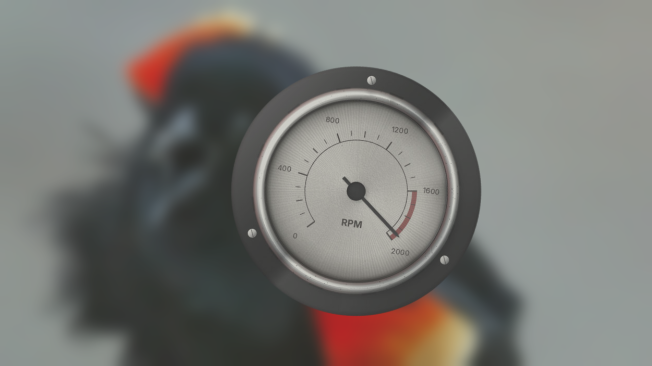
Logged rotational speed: 1950; rpm
